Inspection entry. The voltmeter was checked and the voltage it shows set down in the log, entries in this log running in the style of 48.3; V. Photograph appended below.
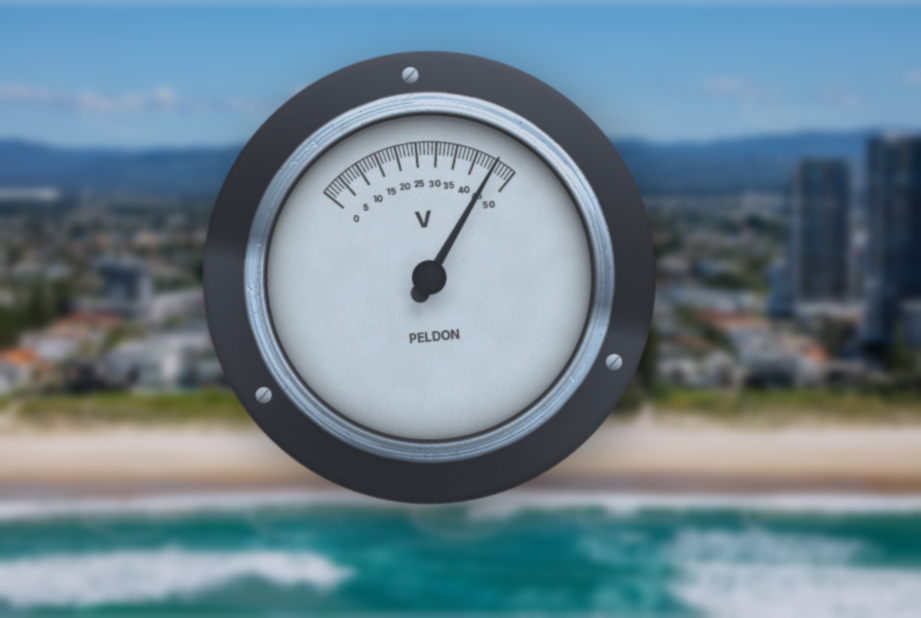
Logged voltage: 45; V
